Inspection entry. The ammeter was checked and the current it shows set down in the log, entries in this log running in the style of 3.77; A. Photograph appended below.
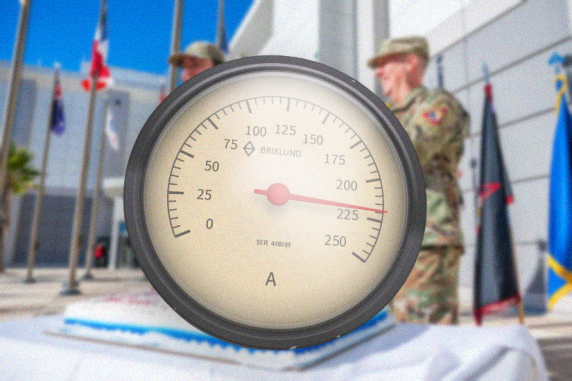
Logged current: 220; A
